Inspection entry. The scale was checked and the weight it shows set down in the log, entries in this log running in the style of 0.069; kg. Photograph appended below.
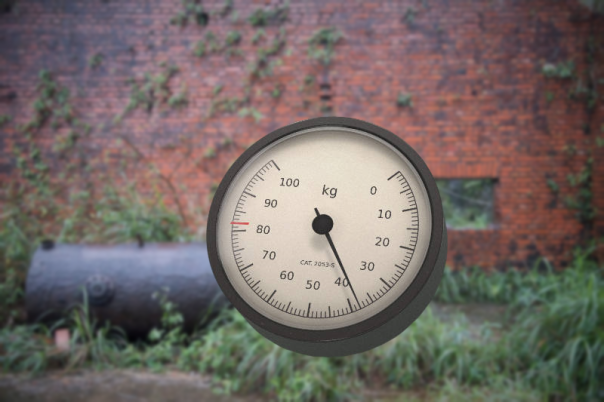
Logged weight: 38; kg
